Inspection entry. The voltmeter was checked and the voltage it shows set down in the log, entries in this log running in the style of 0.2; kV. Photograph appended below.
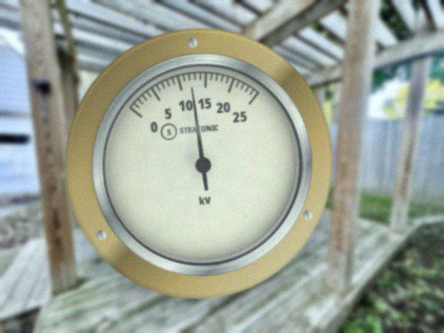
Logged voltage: 12; kV
